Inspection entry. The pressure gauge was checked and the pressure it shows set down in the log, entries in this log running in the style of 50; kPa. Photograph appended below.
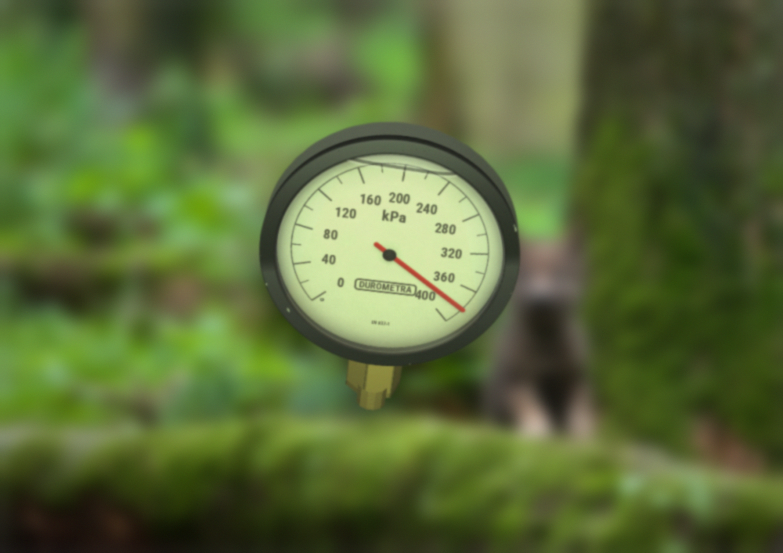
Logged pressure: 380; kPa
